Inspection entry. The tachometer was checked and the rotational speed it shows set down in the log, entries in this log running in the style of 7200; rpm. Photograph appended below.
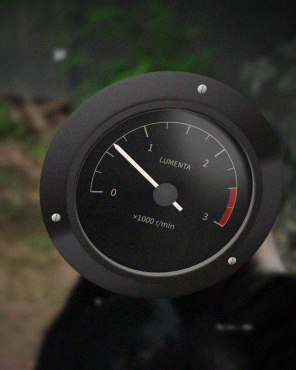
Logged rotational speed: 625; rpm
